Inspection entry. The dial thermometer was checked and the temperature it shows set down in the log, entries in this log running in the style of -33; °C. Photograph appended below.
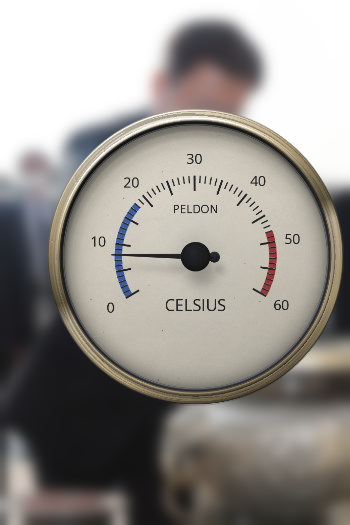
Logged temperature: 8; °C
